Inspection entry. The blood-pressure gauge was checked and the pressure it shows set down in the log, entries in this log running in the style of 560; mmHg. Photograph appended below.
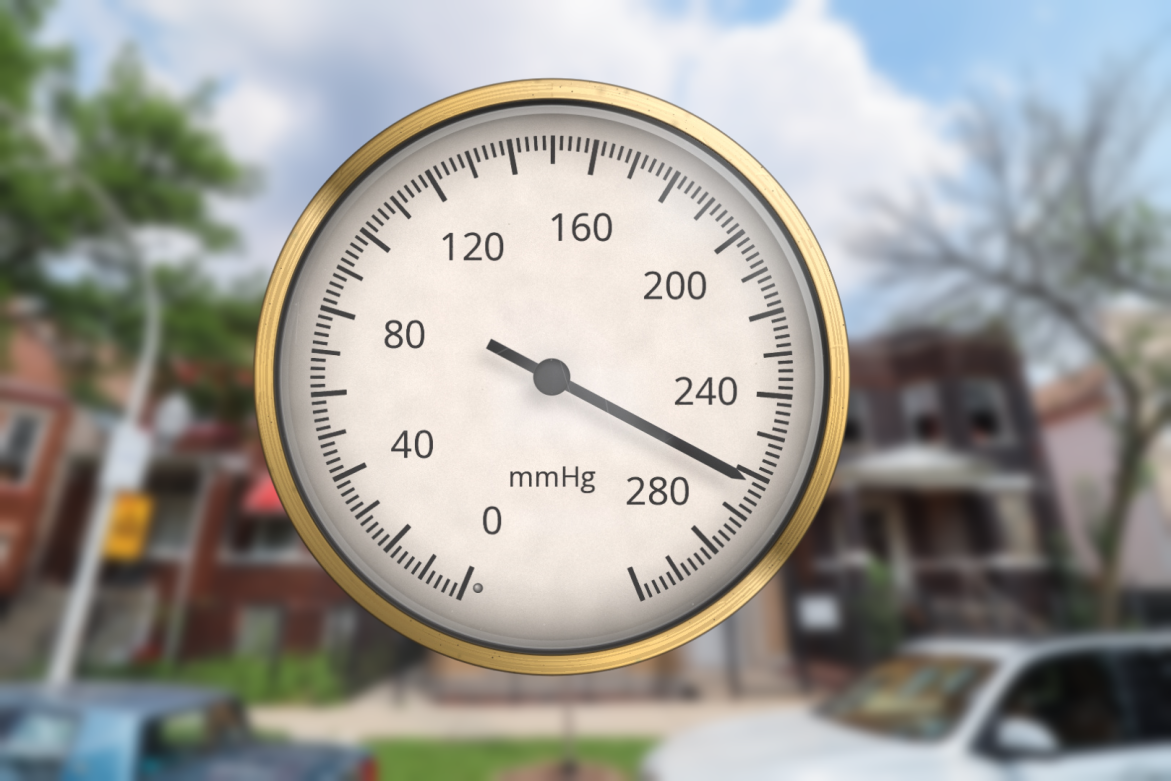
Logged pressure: 262; mmHg
